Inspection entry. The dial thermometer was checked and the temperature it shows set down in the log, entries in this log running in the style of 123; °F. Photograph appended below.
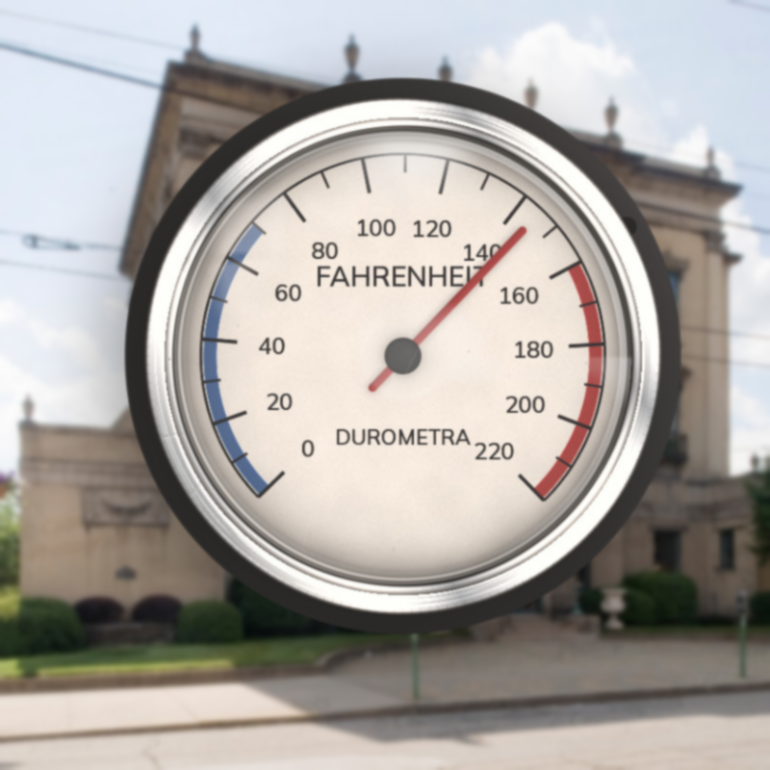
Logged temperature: 145; °F
